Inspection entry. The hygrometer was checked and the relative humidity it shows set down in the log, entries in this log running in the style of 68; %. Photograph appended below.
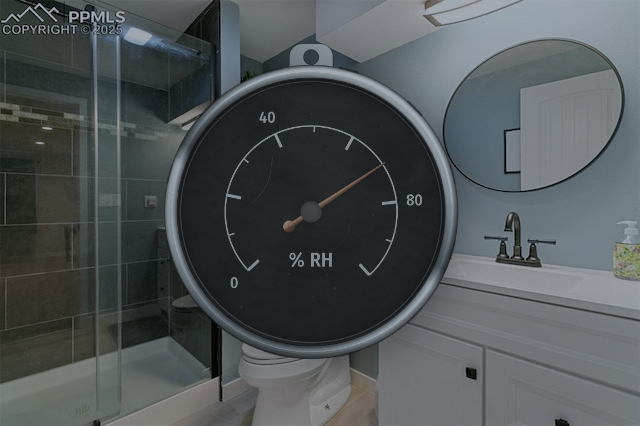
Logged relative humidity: 70; %
